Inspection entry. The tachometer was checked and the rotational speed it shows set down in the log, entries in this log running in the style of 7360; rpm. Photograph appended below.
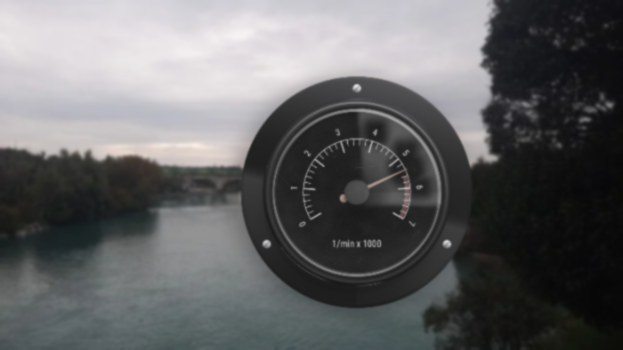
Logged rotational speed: 5400; rpm
